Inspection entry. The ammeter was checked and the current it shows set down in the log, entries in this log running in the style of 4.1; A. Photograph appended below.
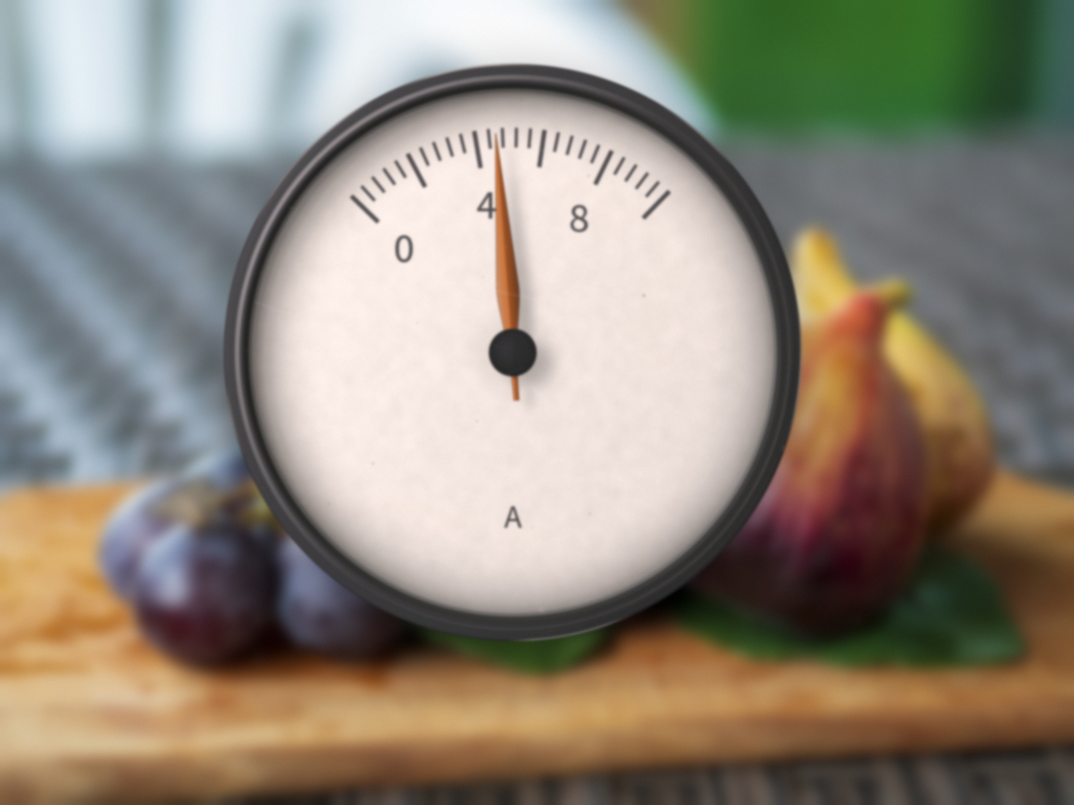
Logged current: 4.6; A
